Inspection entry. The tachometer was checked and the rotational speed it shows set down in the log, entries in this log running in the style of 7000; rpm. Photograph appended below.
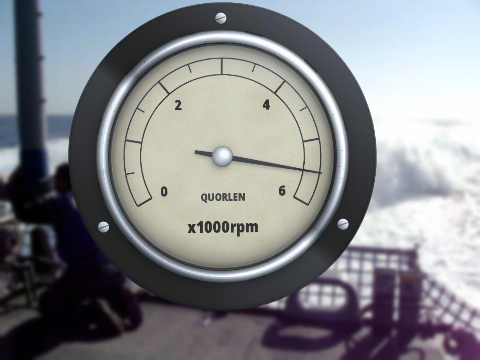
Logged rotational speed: 5500; rpm
